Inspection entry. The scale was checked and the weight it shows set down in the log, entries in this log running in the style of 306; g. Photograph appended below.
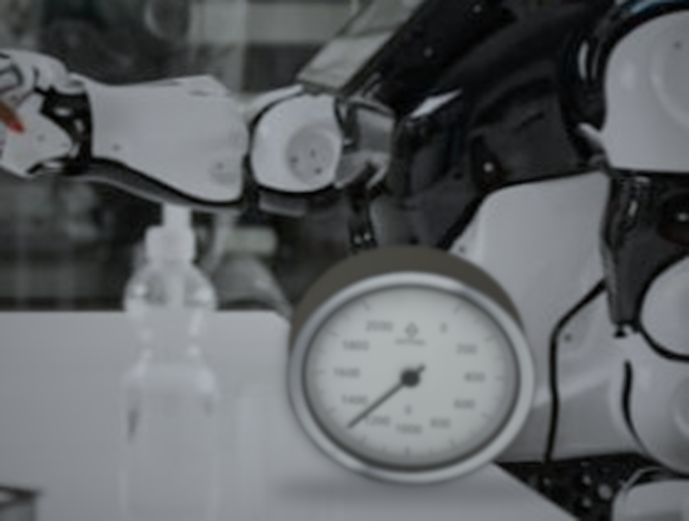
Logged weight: 1300; g
